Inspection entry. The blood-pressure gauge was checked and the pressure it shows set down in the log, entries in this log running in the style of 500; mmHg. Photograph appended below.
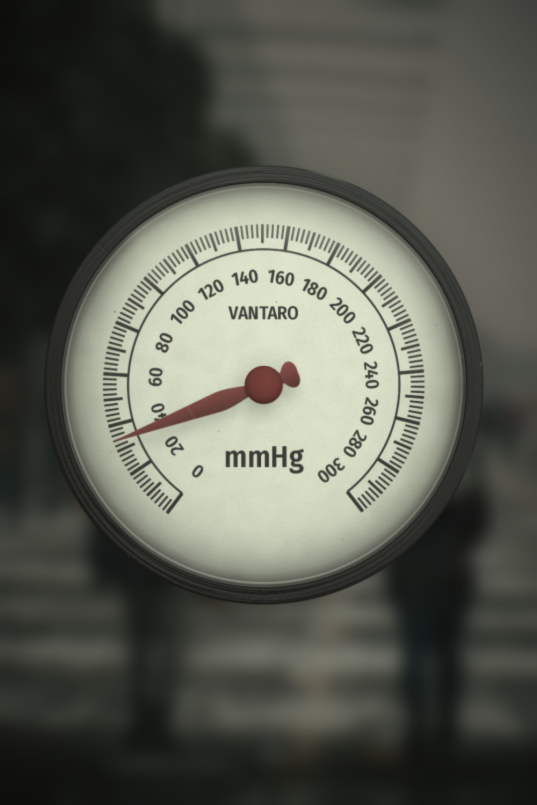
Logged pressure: 34; mmHg
